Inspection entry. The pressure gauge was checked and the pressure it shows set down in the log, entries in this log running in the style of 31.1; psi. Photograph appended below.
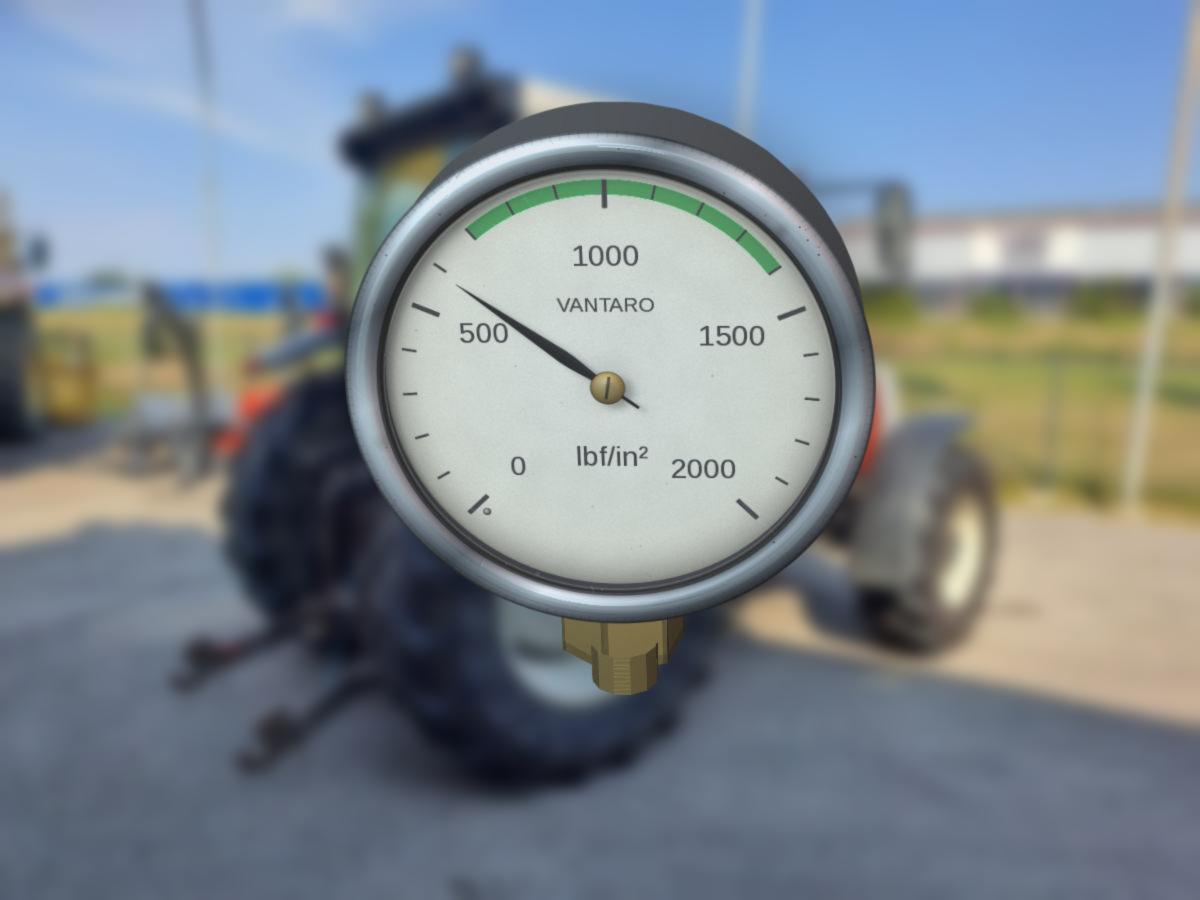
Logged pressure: 600; psi
